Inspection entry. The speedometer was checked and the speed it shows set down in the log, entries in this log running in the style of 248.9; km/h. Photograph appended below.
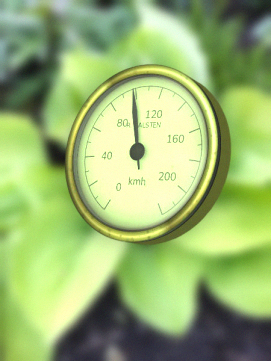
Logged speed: 100; km/h
